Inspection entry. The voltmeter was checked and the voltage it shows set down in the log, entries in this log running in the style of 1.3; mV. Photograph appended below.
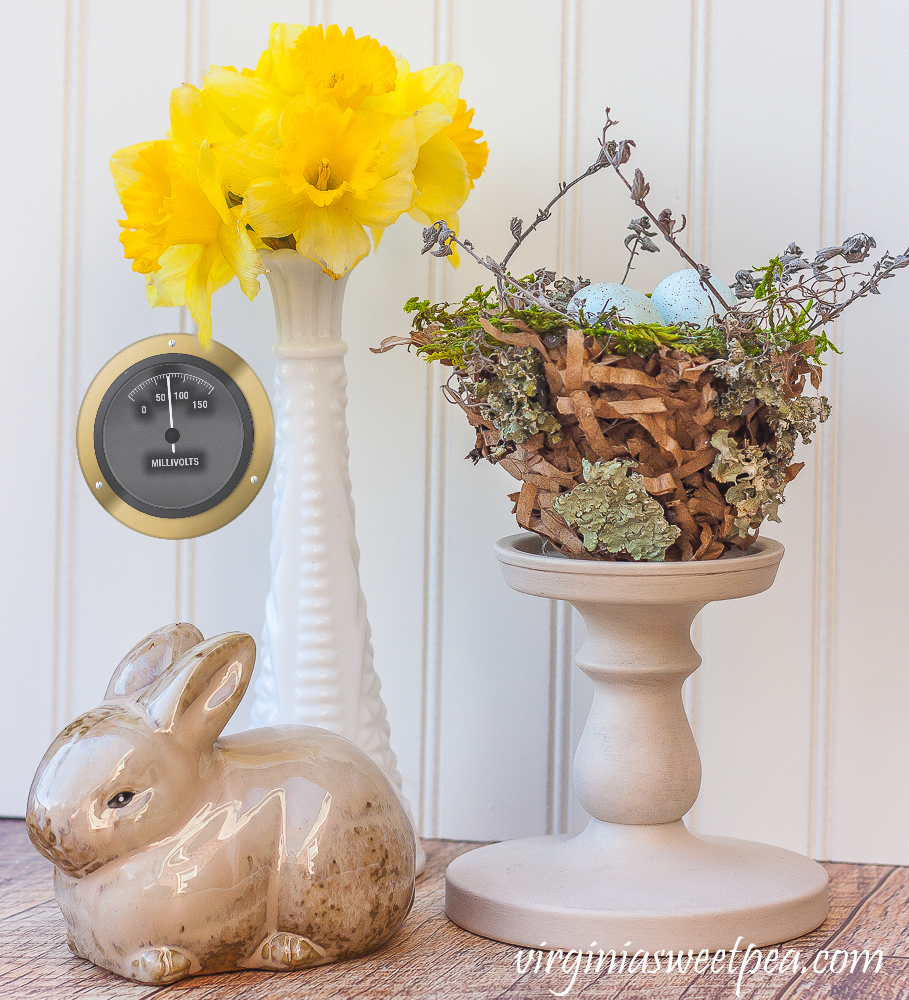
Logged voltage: 75; mV
